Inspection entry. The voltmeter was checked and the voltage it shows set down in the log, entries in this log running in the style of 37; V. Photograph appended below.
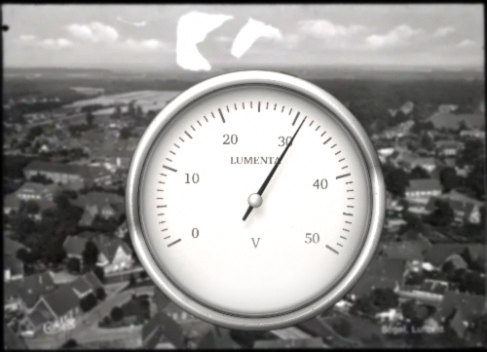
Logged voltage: 31; V
